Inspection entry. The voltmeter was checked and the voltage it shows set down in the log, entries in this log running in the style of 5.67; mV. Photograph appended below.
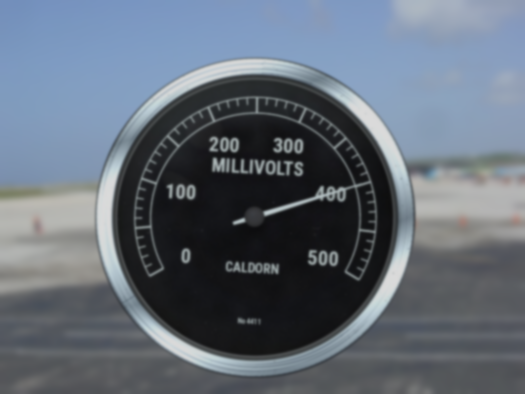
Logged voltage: 400; mV
